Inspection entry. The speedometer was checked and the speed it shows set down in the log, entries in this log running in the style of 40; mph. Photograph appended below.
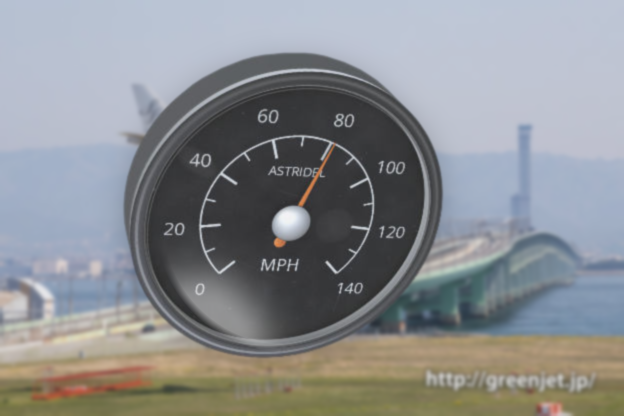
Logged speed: 80; mph
